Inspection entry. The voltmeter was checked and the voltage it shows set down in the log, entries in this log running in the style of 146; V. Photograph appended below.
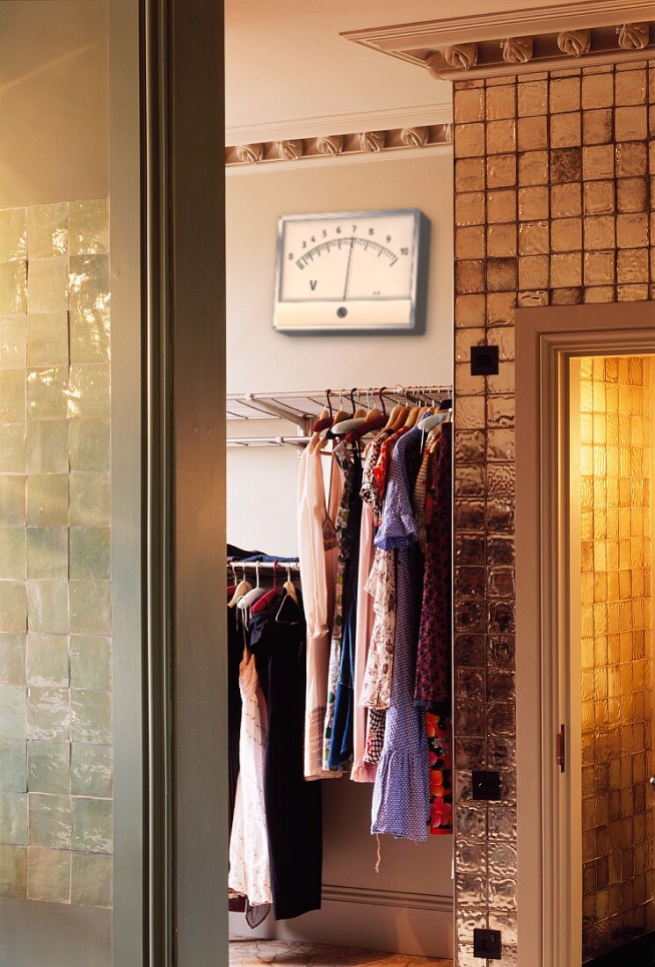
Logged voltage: 7; V
